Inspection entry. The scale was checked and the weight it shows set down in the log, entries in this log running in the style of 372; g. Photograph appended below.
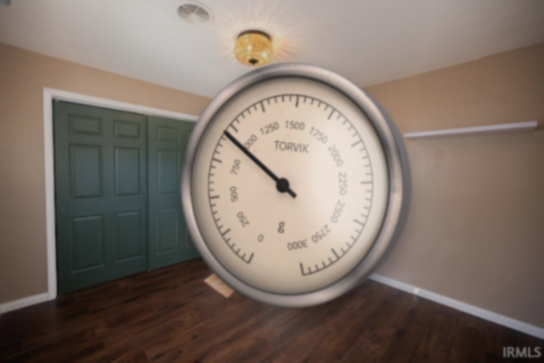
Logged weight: 950; g
